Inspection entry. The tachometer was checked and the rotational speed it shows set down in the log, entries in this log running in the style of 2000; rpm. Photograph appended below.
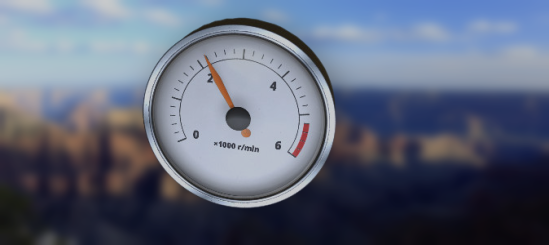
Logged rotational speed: 2200; rpm
